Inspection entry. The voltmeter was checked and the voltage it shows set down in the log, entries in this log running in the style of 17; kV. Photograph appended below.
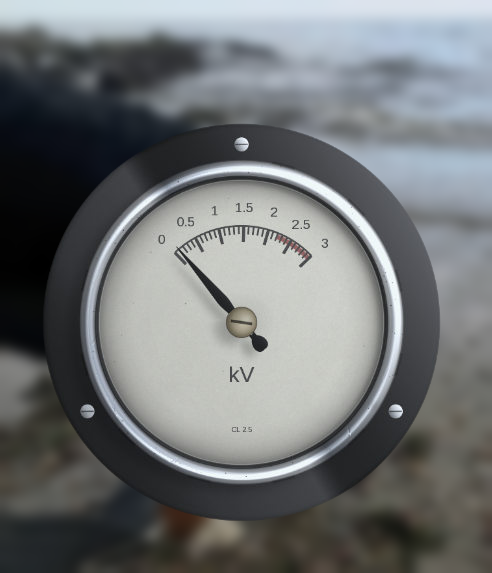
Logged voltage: 0.1; kV
